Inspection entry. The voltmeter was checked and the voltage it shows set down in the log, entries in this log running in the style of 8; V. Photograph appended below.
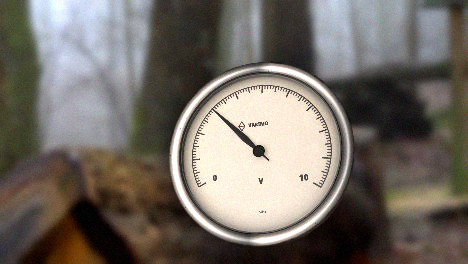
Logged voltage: 3; V
